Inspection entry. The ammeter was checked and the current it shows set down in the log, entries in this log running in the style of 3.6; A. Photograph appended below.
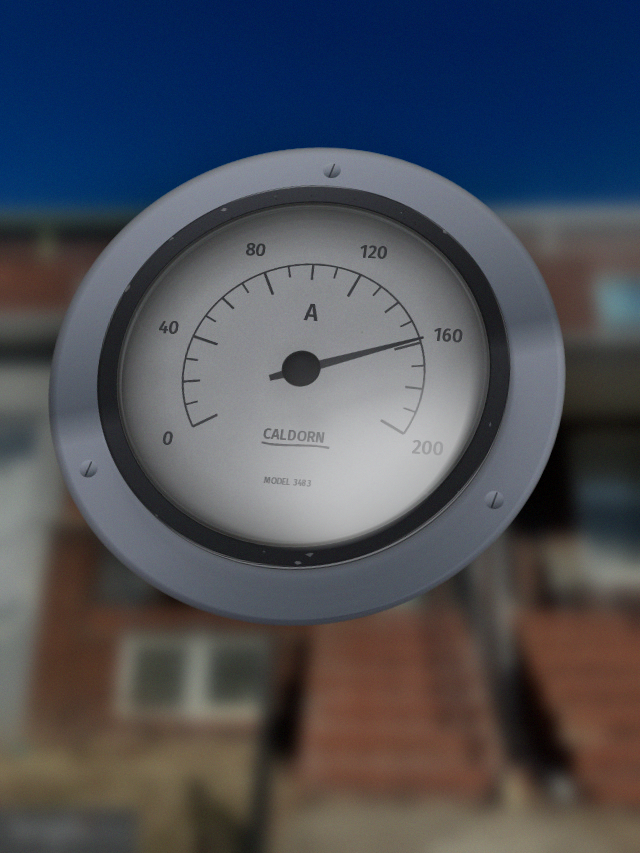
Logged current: 160; A
